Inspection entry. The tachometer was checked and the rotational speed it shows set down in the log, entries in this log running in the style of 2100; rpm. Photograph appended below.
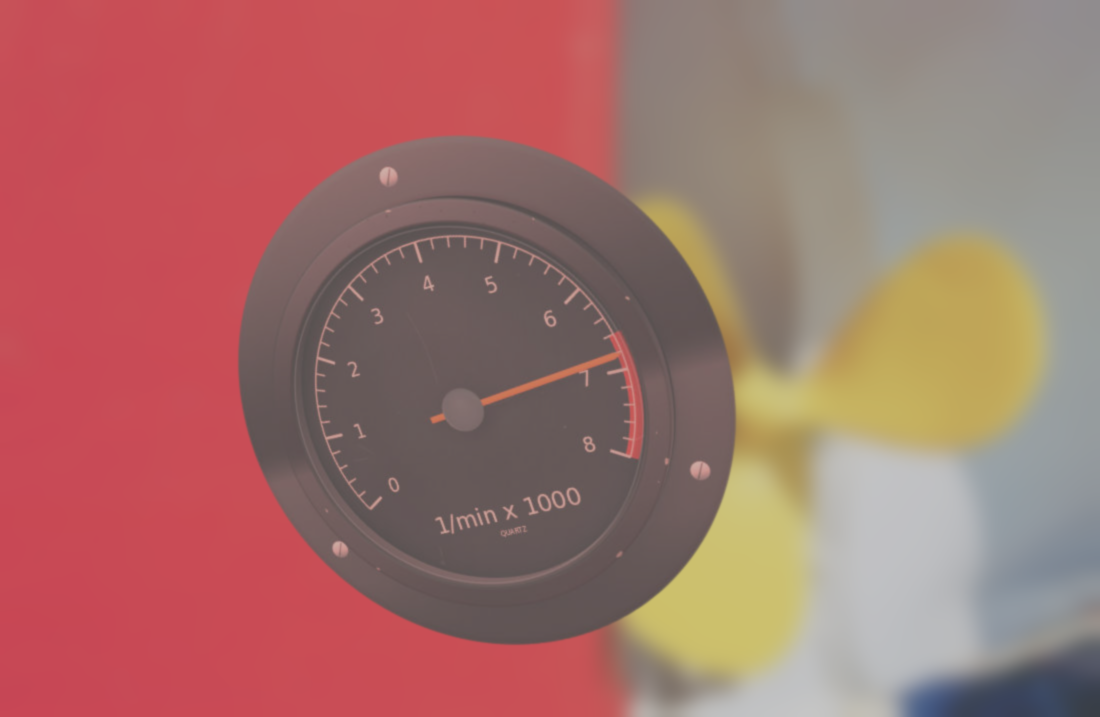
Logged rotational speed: 6800; rpm
